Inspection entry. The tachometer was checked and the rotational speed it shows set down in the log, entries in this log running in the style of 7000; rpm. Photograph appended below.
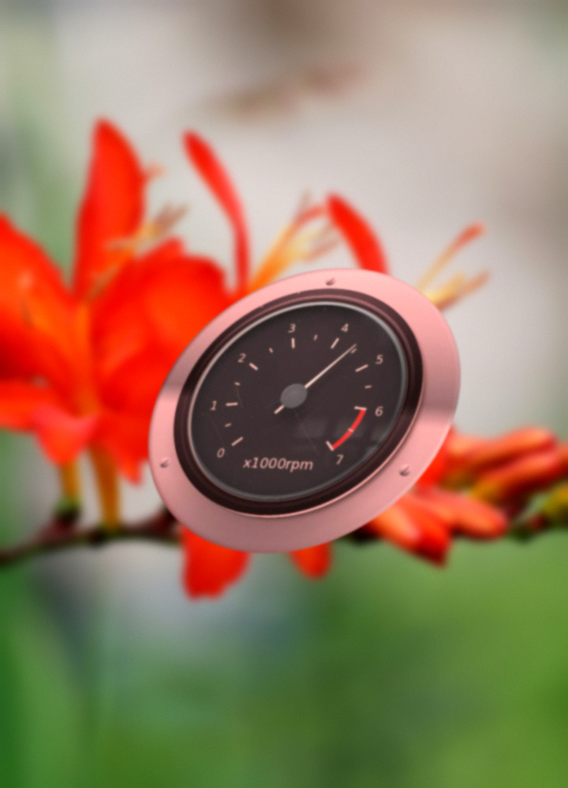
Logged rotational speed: 4500; rpm
